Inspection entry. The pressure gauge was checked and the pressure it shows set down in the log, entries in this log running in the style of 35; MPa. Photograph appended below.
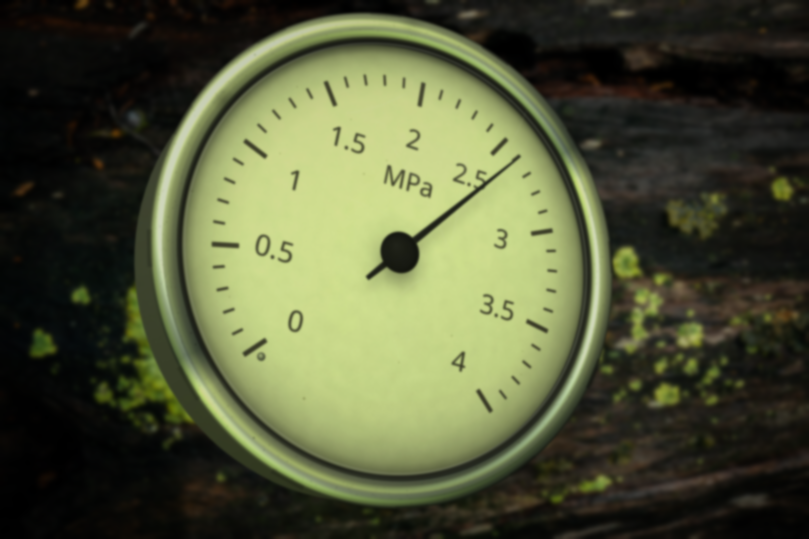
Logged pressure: 2.6; MPa
